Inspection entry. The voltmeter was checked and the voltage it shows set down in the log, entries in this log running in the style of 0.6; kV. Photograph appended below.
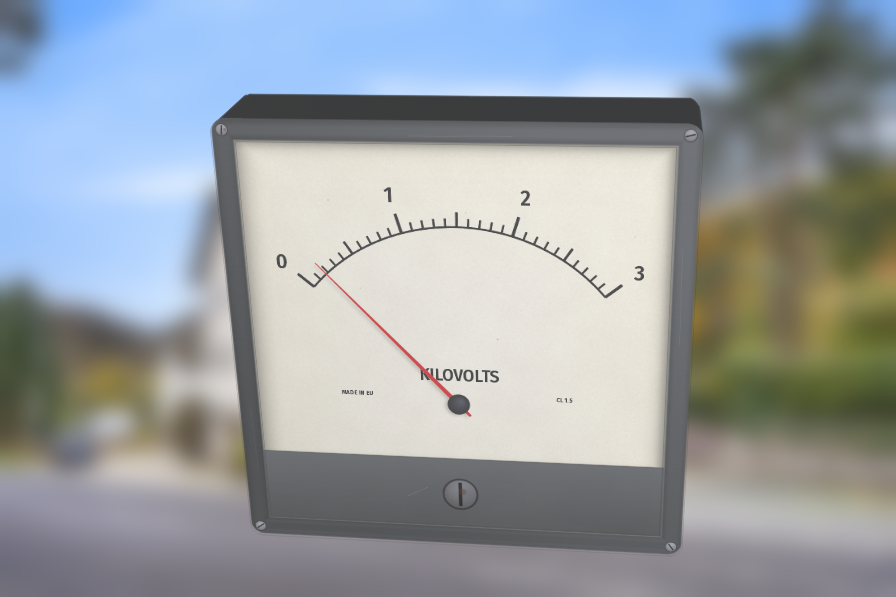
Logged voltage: 0.2; kV
